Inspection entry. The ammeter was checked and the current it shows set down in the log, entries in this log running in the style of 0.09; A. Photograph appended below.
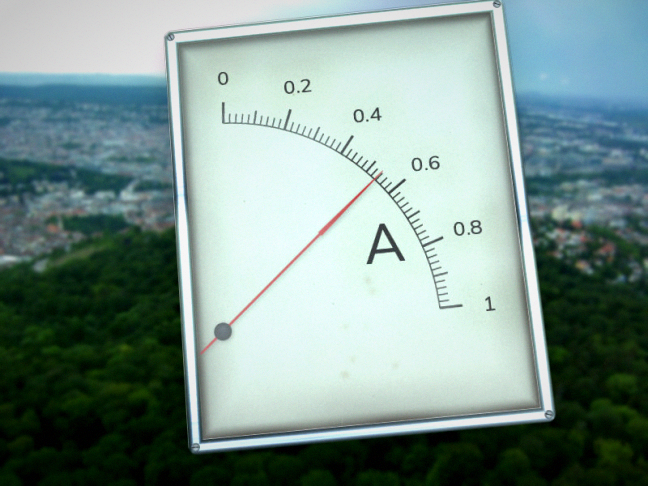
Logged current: 0.54; A
